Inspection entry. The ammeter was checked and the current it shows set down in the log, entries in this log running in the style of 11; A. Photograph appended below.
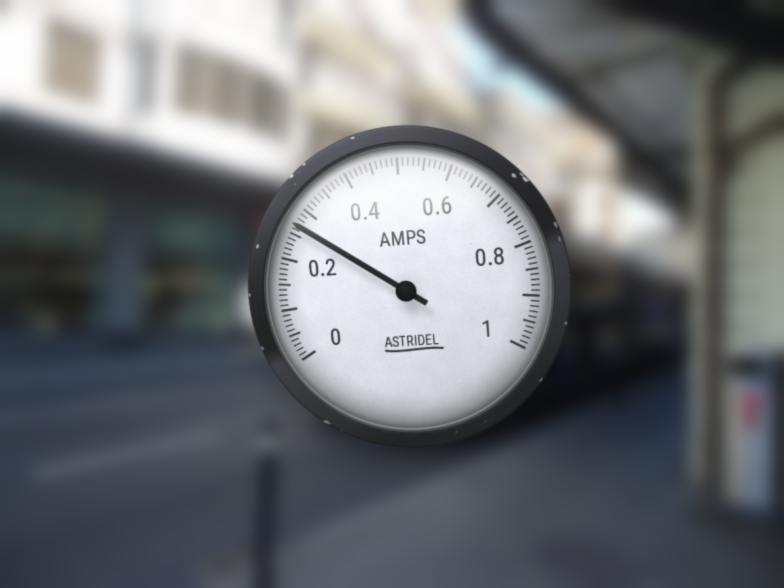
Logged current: 0.27; A
